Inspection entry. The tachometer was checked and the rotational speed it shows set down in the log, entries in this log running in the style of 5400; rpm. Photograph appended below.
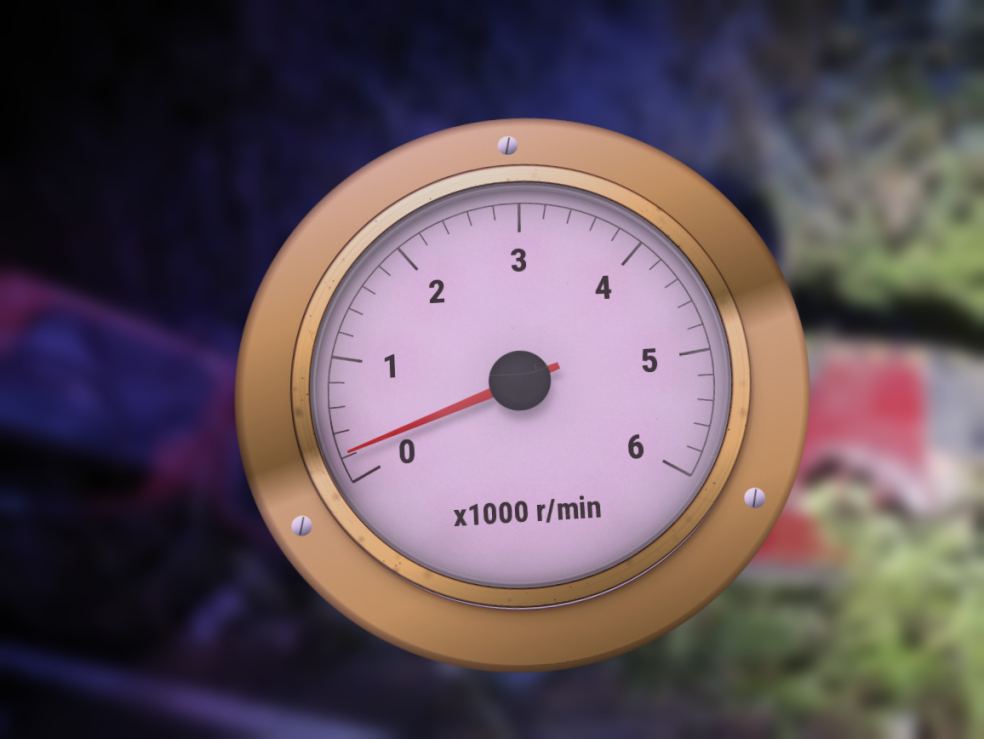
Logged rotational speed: 200; rpm
